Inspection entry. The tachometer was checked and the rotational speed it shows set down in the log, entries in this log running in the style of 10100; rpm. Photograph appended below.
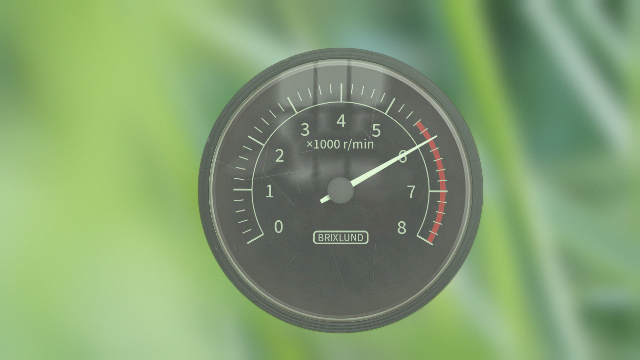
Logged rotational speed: 6000; rpm
